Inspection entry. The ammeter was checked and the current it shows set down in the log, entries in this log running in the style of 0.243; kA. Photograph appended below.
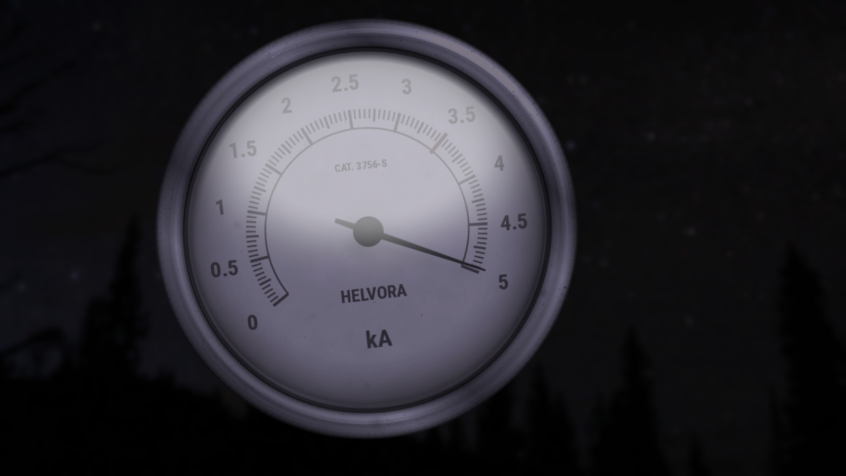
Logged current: 4.95; kA
